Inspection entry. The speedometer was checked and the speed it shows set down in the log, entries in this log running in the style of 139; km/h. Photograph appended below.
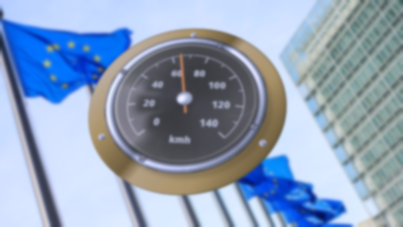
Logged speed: 65; km/h
